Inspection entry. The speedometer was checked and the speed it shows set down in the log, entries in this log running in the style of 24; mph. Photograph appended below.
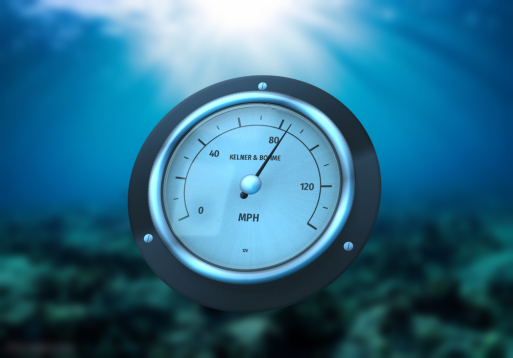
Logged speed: 85; mph
